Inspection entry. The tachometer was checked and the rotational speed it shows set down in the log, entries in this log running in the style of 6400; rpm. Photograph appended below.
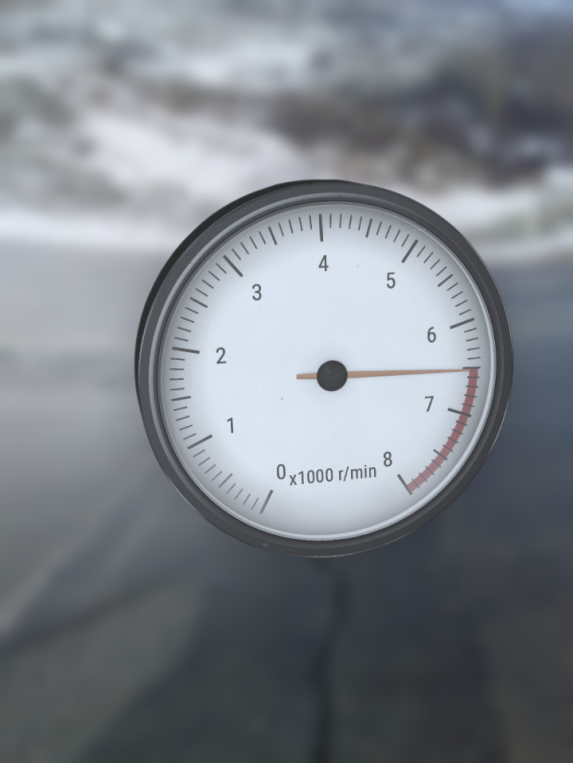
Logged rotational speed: 6500; rpm
